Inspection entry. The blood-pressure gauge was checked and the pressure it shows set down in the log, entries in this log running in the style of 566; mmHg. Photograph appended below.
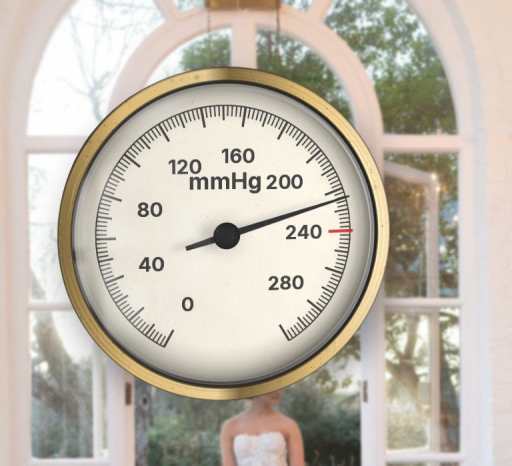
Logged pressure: 224; mmHg
